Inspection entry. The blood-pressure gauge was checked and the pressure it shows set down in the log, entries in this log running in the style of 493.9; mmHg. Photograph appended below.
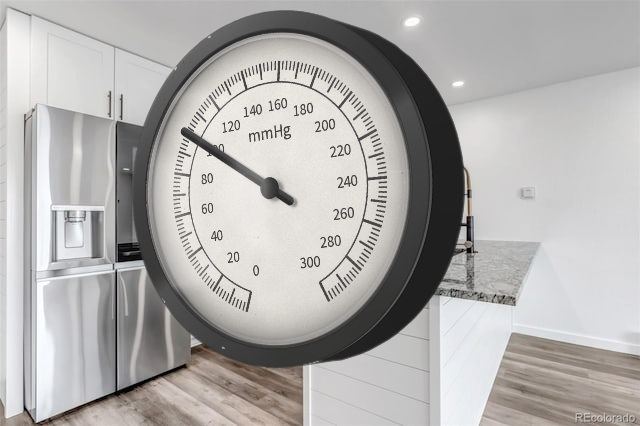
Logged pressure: 100; mmHg
